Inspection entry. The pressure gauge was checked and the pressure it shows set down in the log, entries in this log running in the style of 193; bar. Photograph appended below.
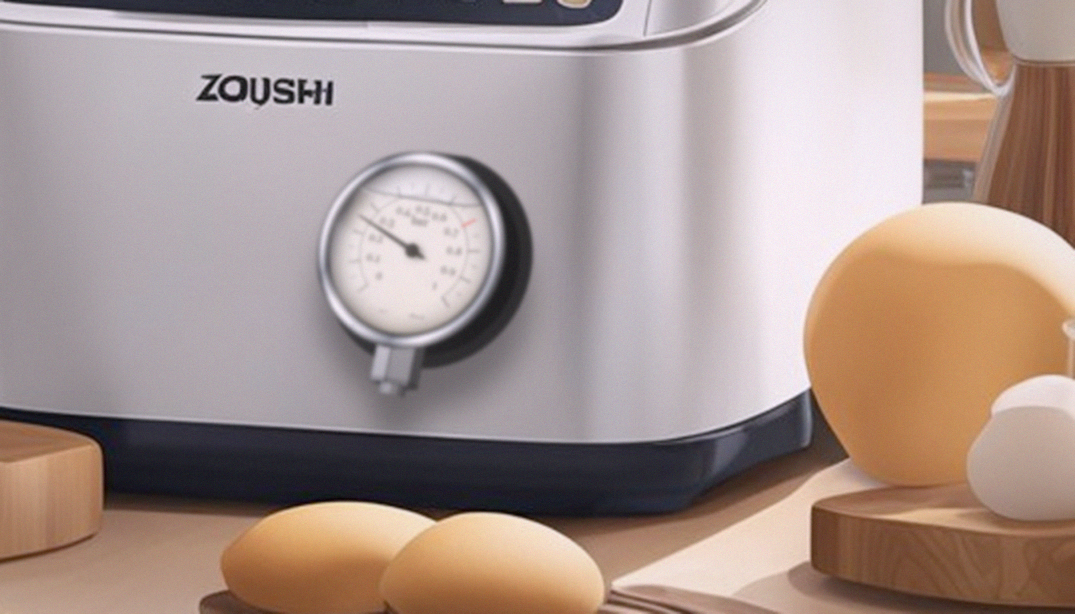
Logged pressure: 0.25; bar
